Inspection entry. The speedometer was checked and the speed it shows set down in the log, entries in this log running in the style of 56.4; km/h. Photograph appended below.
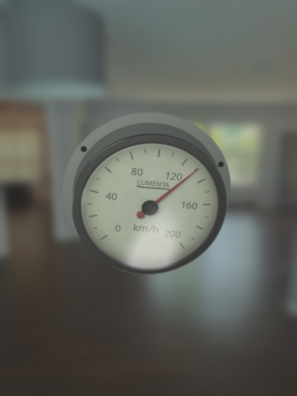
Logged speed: 130; km/h
